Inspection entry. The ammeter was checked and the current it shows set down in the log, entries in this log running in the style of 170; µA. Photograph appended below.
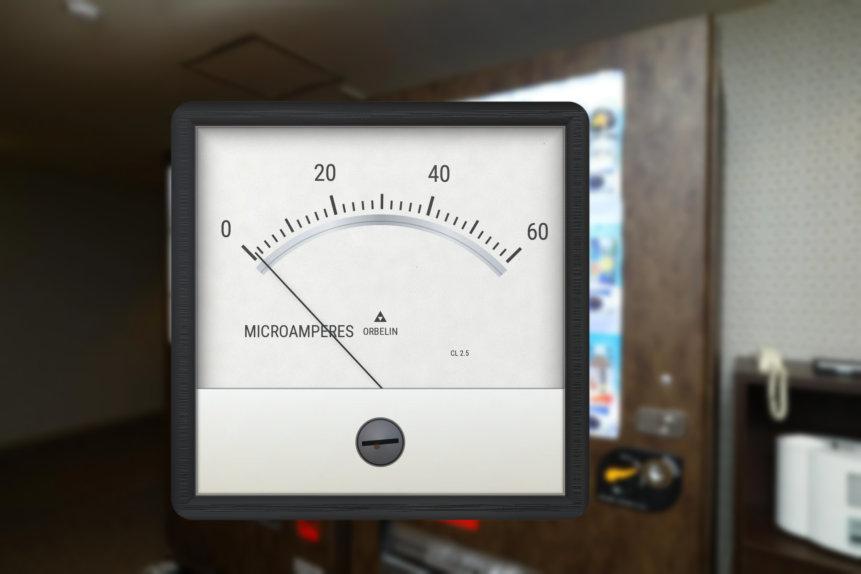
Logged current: 1; µA
